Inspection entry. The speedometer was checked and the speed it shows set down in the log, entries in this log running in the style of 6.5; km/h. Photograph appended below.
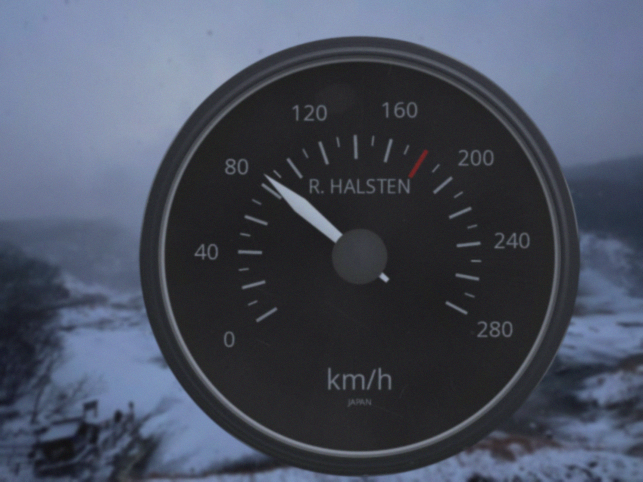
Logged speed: 85; km/h
